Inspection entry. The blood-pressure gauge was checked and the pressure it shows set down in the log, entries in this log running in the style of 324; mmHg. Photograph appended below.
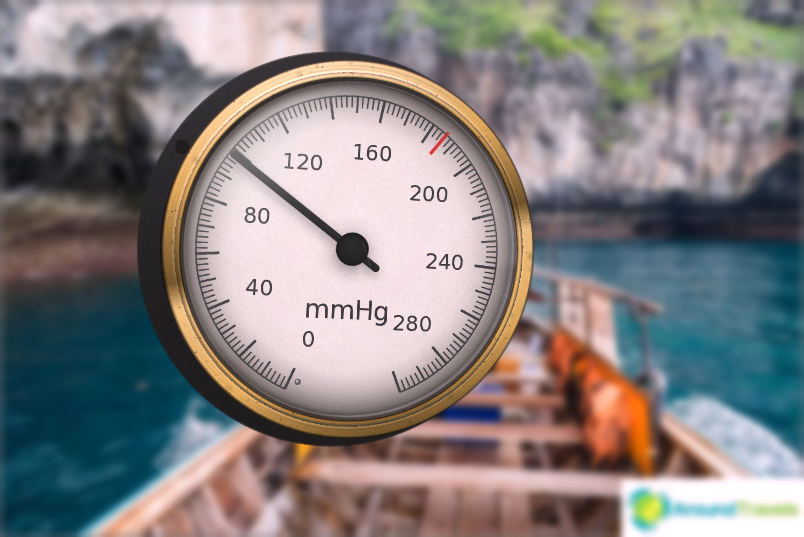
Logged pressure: 98; mmHg
